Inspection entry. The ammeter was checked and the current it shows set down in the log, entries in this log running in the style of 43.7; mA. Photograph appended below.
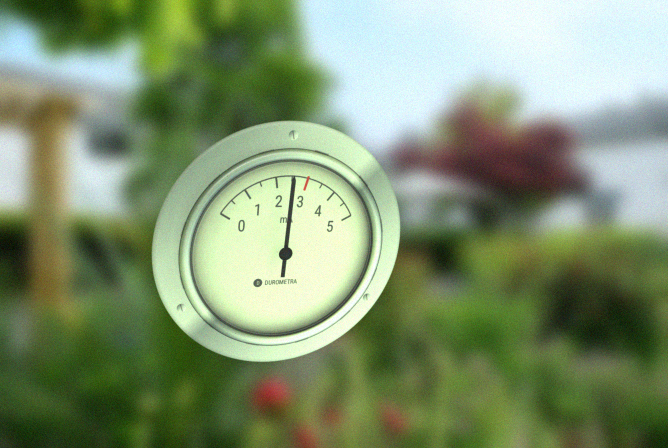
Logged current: 2.5; mA
